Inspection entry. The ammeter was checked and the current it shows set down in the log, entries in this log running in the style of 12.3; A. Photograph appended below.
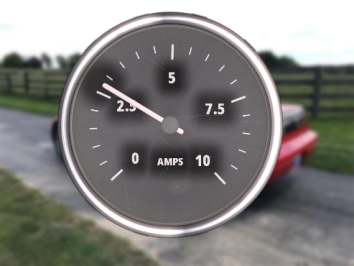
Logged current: 2.75; A
